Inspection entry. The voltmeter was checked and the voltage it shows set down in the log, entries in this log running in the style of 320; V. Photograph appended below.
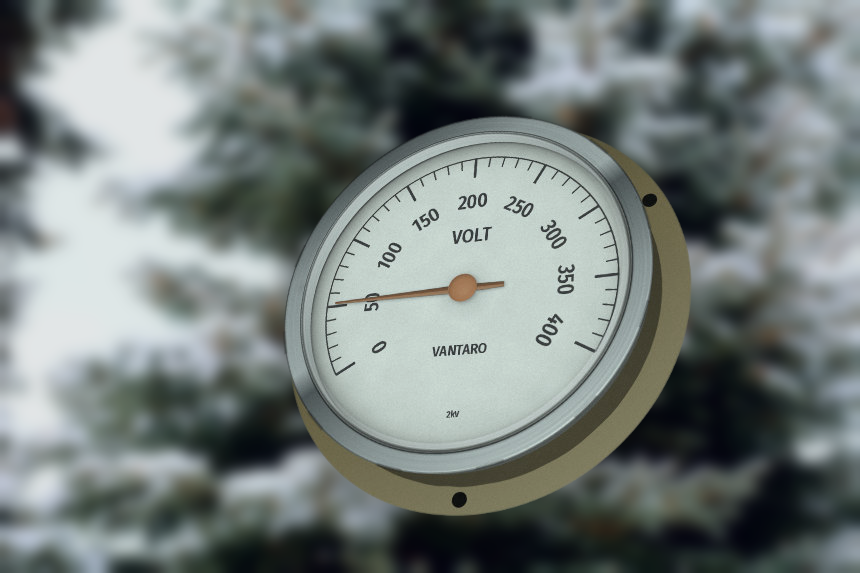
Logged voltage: 50; V
